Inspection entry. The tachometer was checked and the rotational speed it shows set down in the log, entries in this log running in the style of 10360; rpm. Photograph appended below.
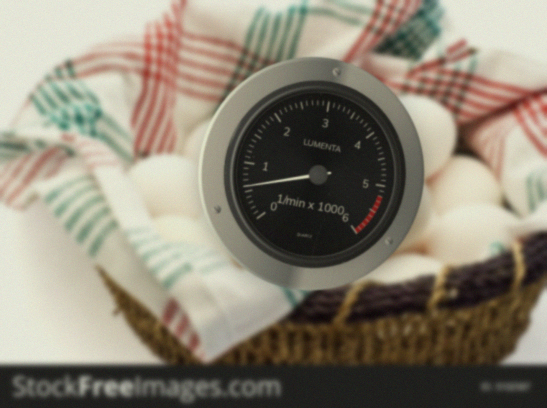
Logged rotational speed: 600; rpm
